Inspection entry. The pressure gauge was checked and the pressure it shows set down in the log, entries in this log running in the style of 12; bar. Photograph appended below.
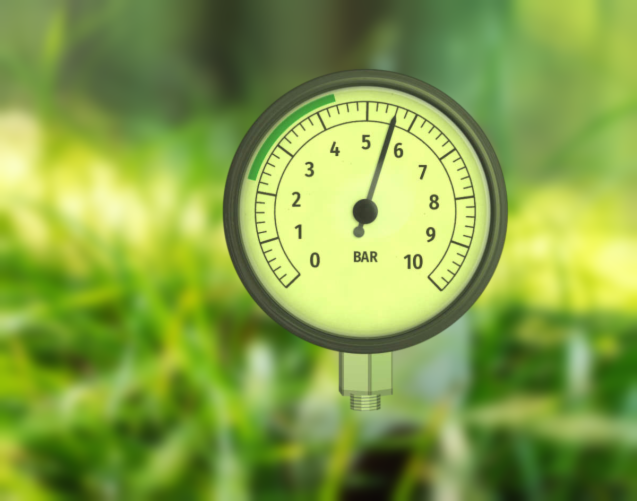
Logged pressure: 5.6; bar
